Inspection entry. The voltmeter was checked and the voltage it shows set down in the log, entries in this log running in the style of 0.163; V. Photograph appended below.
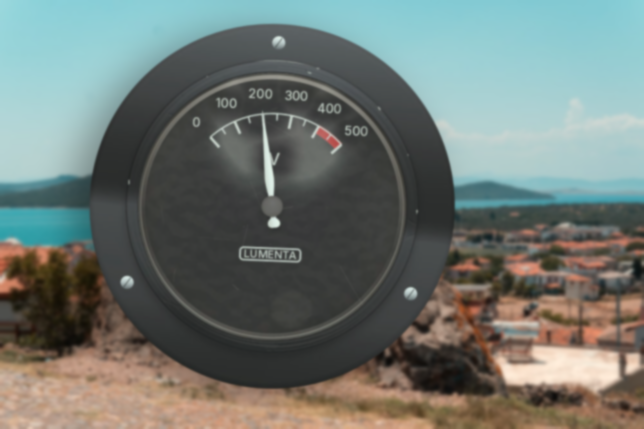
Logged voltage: 200; V
